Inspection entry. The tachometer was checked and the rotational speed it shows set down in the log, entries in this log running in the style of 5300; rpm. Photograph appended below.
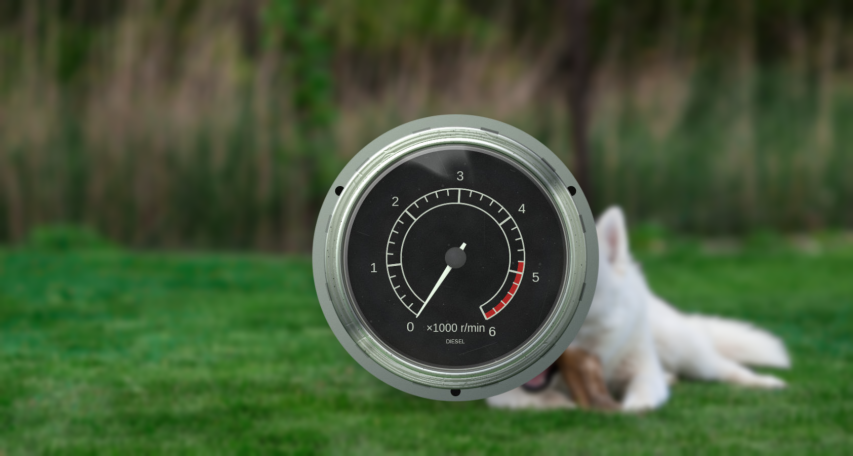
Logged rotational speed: 0; rpm
